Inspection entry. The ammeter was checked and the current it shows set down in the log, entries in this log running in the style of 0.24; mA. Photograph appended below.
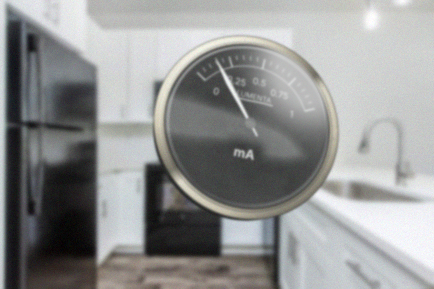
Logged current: 0.15; mA
